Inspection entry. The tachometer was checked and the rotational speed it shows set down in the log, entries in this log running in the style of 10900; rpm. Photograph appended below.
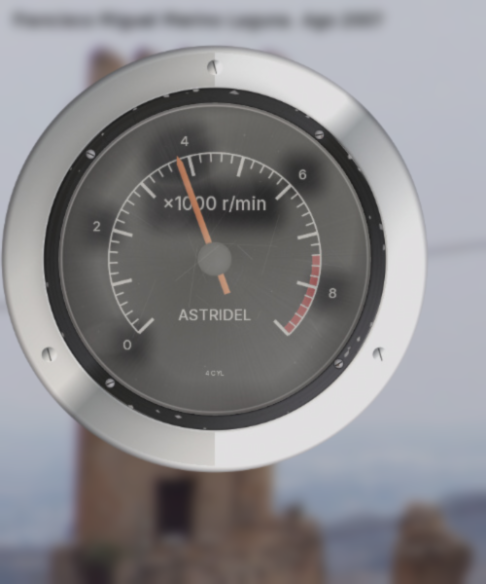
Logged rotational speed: 3800; rpm
